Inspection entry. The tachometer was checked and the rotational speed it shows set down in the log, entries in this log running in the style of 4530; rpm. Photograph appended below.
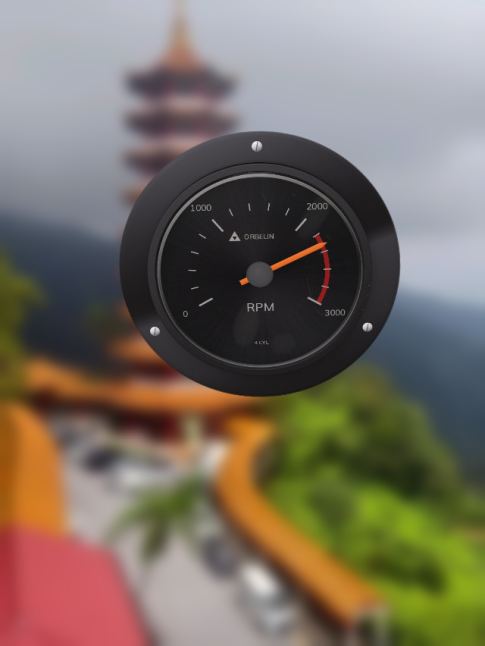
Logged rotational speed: 2300; rpm
